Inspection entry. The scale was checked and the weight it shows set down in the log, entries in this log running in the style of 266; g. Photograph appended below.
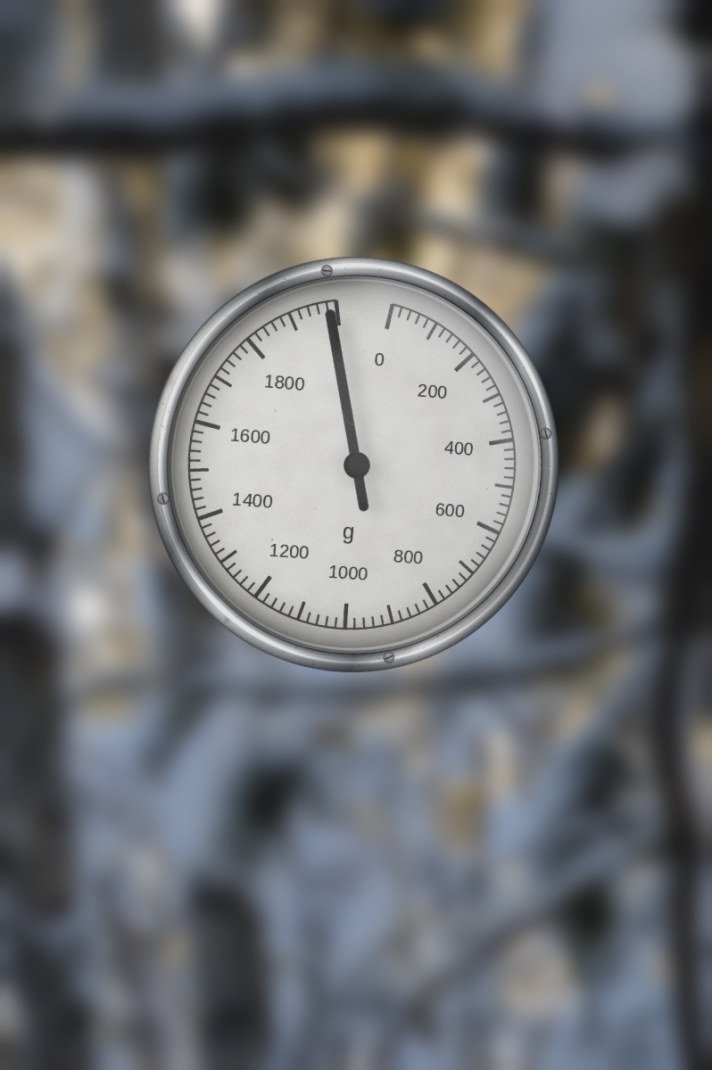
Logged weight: 1980; g
